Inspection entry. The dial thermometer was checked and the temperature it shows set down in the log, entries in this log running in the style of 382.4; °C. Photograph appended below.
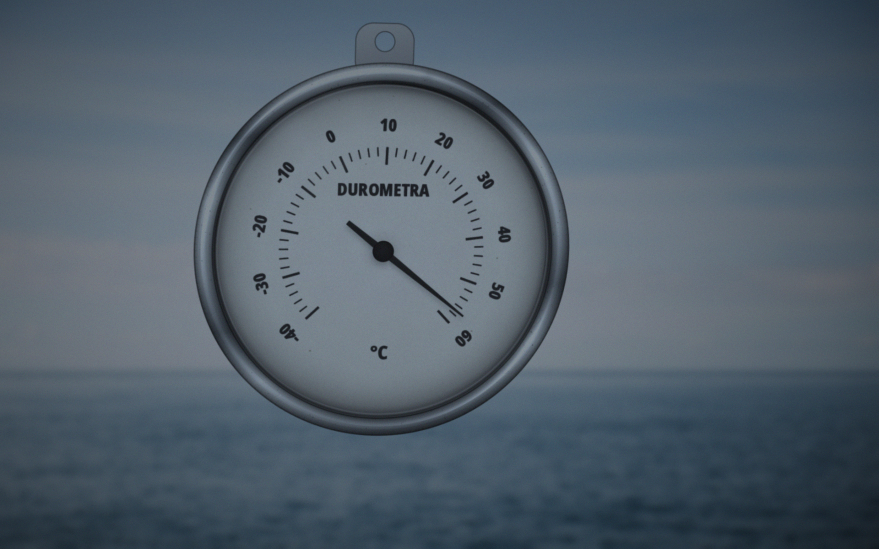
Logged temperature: 57; °C
